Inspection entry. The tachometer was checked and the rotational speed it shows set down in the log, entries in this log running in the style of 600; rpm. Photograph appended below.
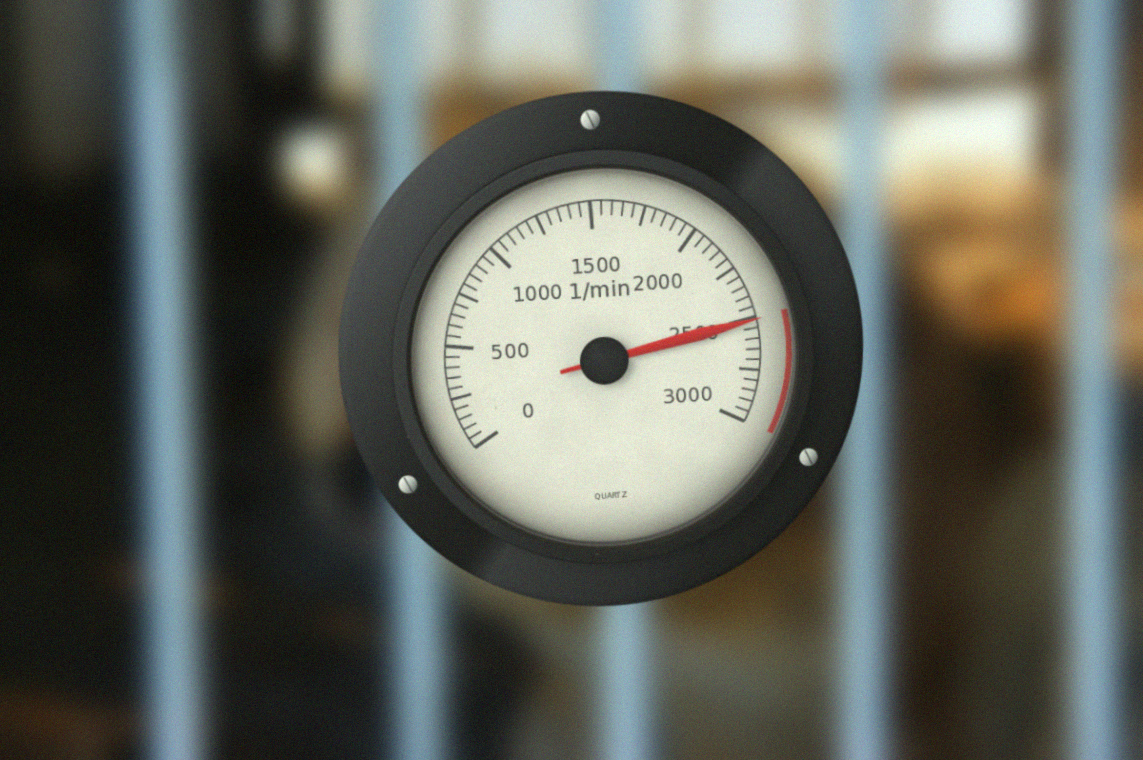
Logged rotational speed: 2500; rpm
